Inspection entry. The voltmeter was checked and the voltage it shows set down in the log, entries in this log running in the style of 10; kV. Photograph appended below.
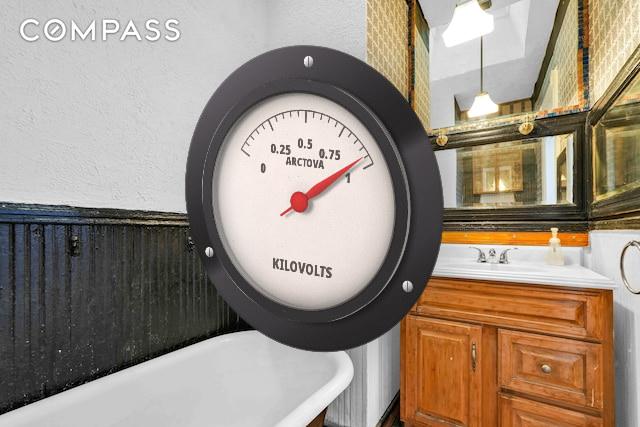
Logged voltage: 0.95; kV
